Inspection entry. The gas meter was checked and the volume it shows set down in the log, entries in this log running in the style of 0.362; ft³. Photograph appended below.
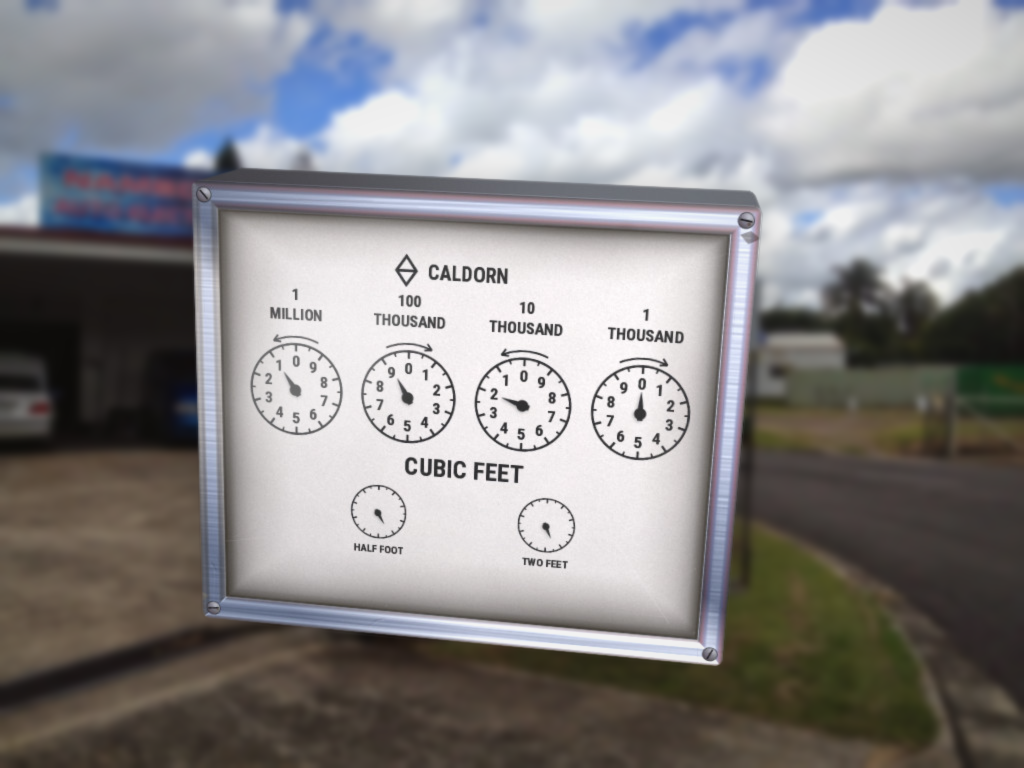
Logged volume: 92000; ft³
